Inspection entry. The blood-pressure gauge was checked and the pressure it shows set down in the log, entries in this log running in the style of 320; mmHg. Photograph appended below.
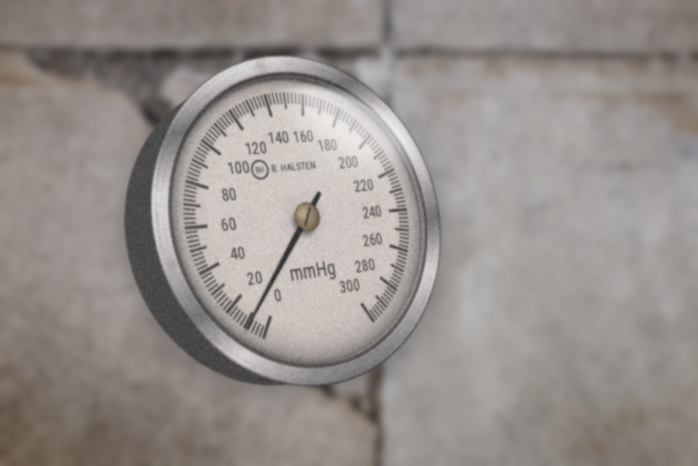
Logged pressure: 10; mmHg
